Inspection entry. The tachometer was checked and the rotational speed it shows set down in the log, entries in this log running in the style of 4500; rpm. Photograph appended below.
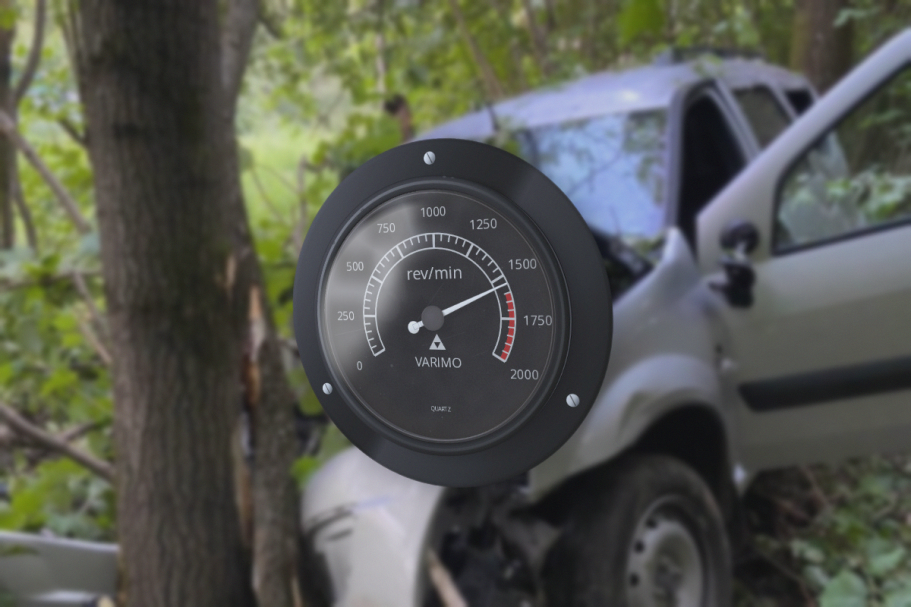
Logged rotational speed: 1550; rpm
